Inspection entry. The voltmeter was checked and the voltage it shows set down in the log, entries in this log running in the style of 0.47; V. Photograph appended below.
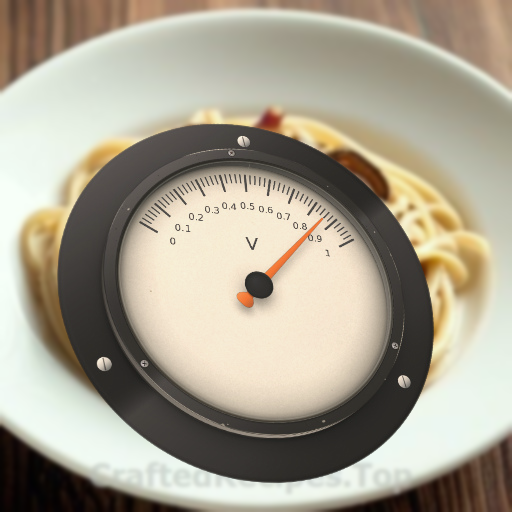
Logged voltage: 0.86; V
